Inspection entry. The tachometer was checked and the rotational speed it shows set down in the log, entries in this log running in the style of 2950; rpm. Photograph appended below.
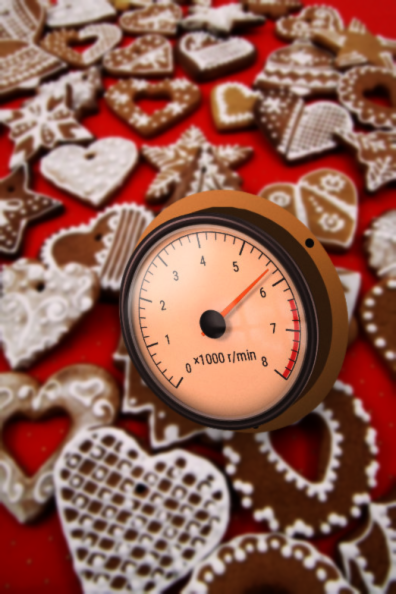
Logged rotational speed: 5700; rpm
